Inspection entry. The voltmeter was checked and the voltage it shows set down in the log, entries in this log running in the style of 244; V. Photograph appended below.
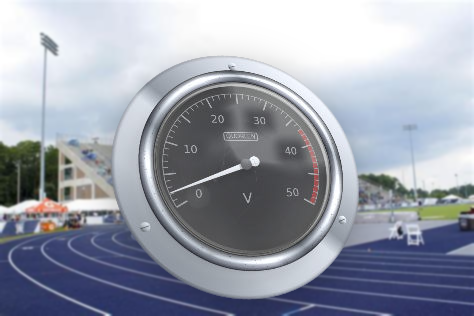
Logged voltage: 2; V
